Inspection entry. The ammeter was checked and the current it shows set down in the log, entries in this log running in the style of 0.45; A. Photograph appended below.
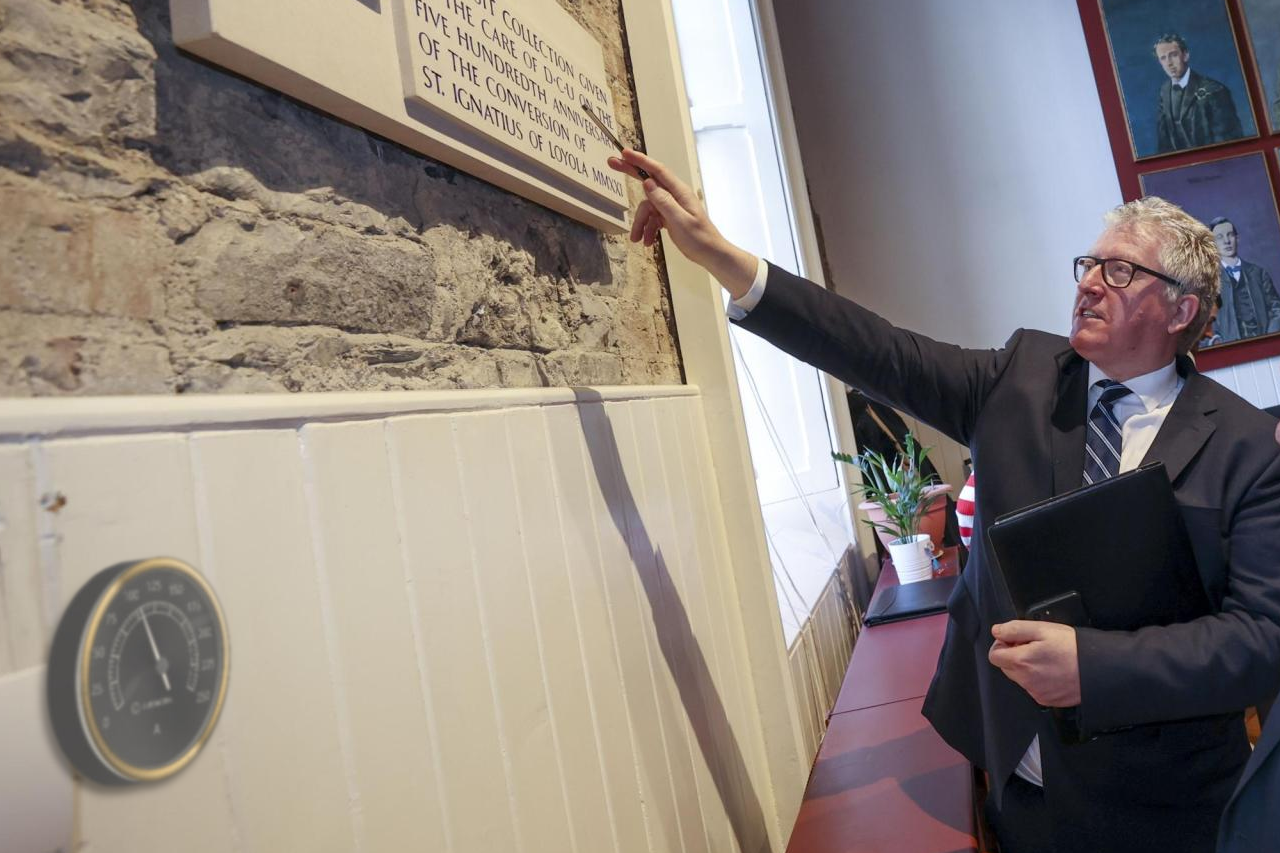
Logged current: 100; A
